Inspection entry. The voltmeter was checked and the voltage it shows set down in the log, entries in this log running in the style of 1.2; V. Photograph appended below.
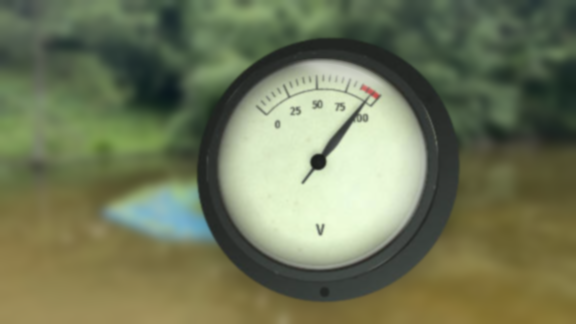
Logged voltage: 95; V
